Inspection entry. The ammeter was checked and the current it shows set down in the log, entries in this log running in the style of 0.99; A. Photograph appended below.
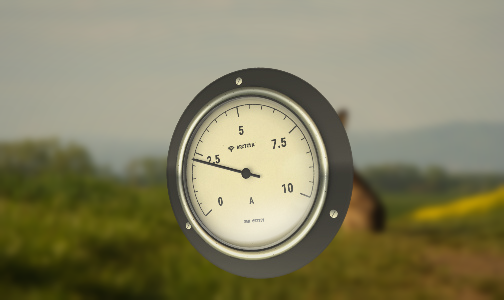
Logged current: 2.25; A
